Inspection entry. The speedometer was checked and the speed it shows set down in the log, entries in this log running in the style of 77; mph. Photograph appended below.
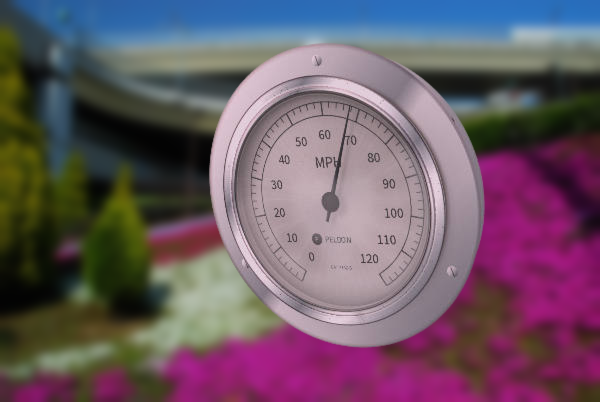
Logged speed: 68; mph
